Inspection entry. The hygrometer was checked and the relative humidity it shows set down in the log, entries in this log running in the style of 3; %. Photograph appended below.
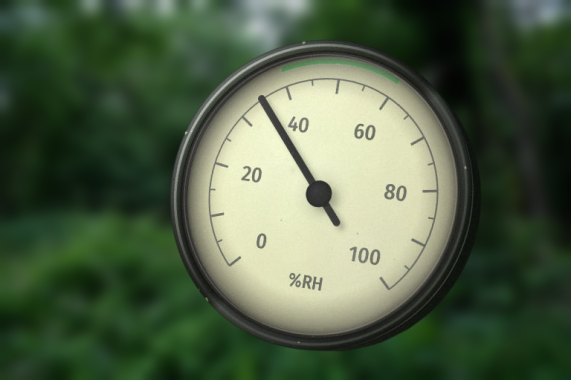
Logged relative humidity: 35; %
